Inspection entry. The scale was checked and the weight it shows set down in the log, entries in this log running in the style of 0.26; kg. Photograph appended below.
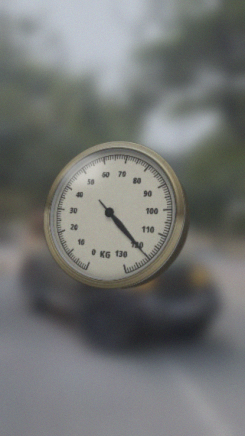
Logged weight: 120; kg
